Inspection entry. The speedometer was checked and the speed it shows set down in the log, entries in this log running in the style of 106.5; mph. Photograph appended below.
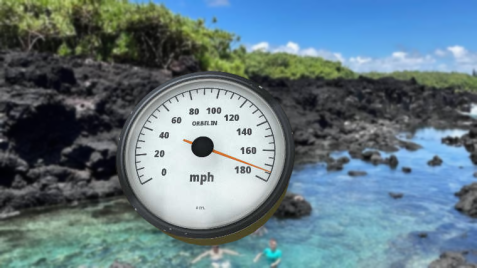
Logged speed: 175; mph
